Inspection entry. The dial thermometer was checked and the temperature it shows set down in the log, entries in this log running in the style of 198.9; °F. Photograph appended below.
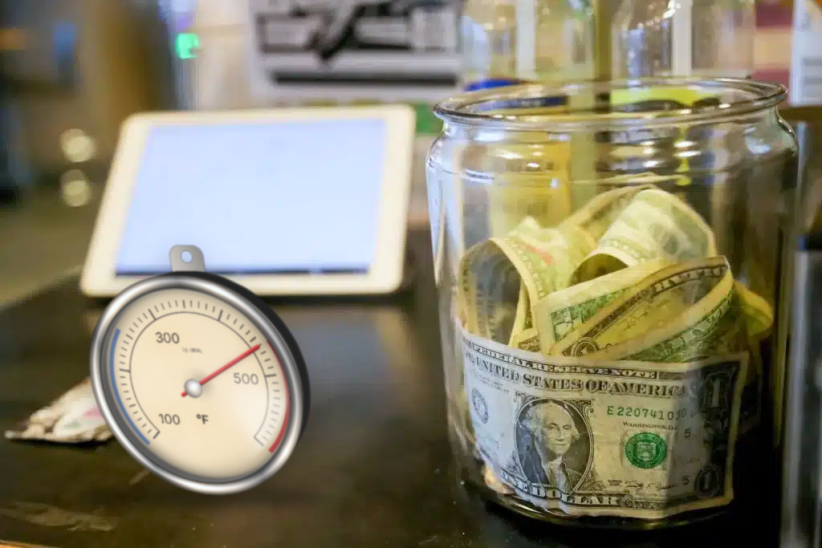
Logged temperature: 460; °F
